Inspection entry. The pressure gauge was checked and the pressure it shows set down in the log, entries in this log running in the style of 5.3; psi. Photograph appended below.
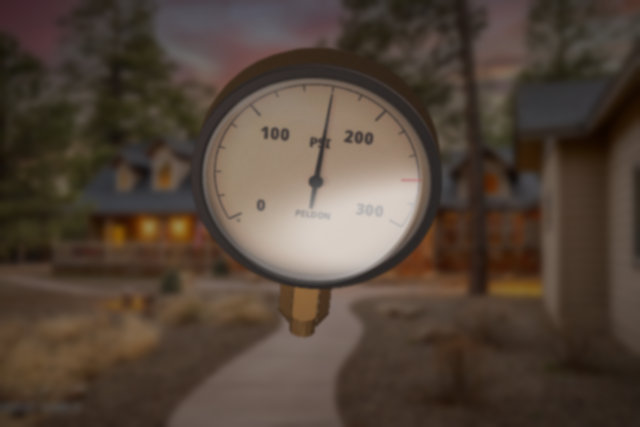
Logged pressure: 160; psi
